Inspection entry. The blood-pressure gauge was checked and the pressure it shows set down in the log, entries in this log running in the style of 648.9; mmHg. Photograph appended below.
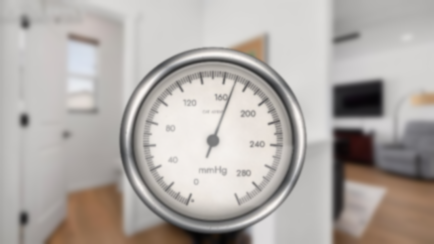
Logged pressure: 170; mmHg
